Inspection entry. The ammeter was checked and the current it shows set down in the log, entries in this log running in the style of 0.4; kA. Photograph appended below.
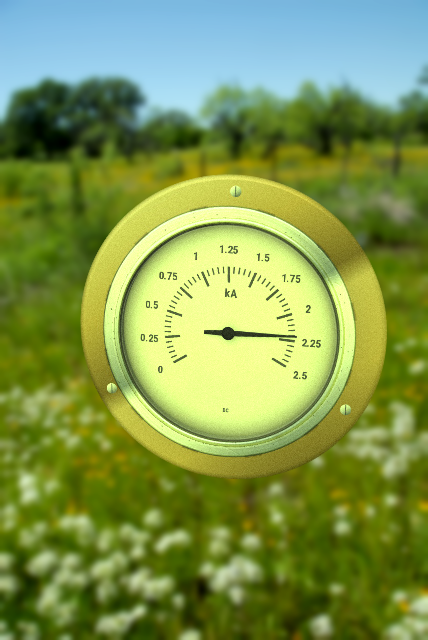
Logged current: 2.2; kA
